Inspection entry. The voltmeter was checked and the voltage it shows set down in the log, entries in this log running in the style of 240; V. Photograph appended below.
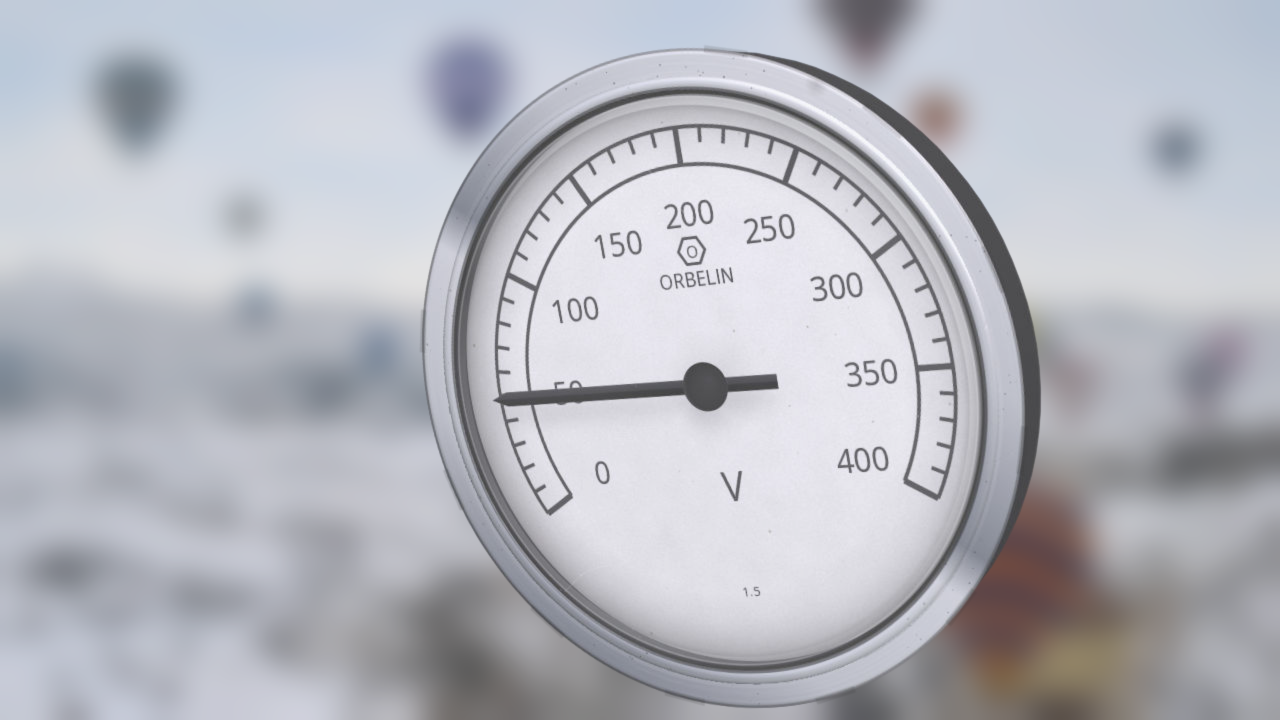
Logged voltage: 50; V
